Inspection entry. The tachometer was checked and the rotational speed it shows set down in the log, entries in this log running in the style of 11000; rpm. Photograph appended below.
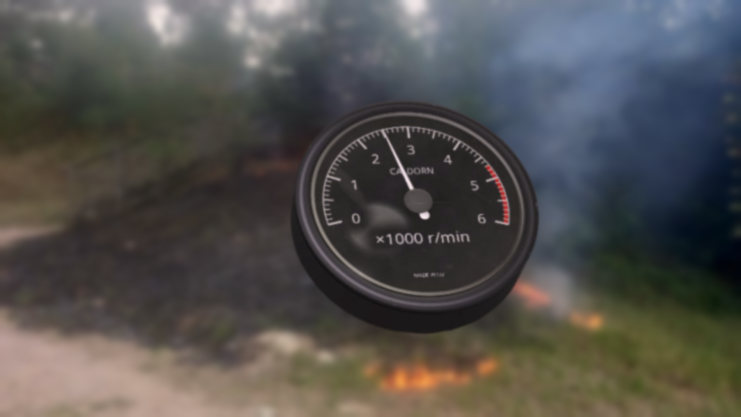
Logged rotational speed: 2500; rpm
